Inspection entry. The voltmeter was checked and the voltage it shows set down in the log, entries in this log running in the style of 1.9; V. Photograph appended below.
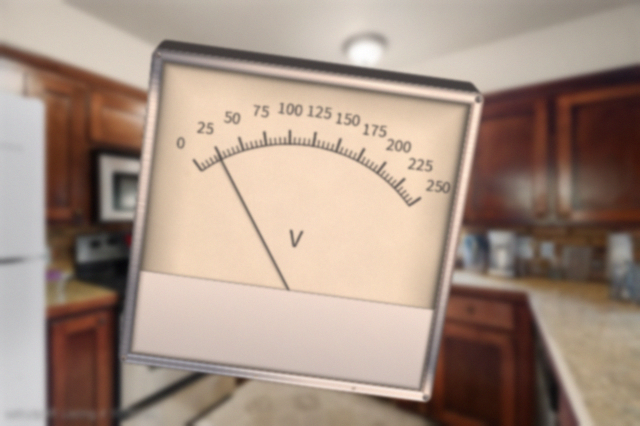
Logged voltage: 25; V
